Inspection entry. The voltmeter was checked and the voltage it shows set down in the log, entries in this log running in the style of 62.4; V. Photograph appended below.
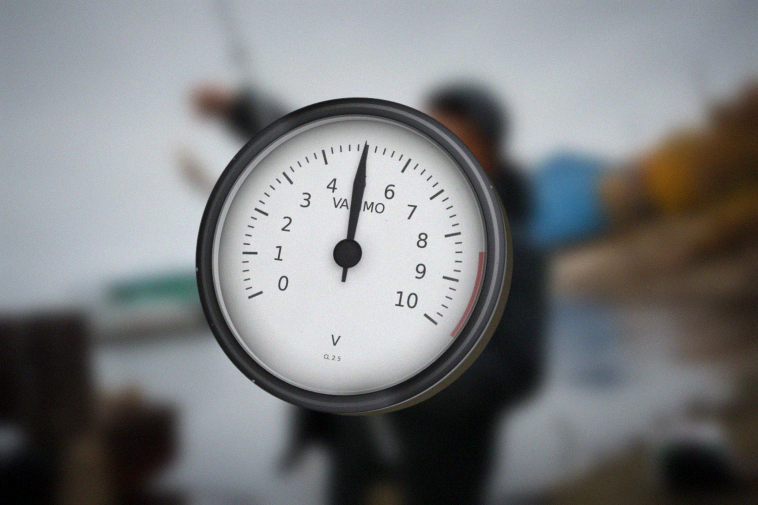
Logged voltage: 5; V
